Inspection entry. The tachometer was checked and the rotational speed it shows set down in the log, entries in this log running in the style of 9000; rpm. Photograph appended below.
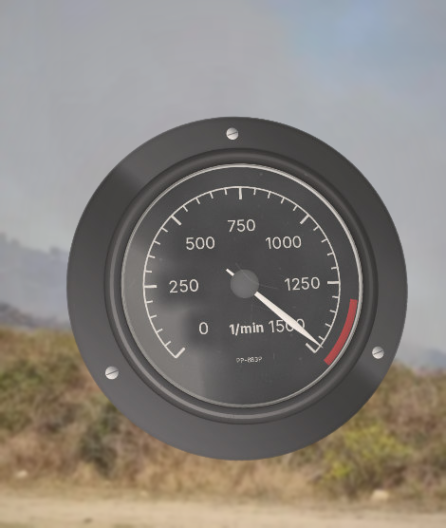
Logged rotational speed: 1475; rpm
